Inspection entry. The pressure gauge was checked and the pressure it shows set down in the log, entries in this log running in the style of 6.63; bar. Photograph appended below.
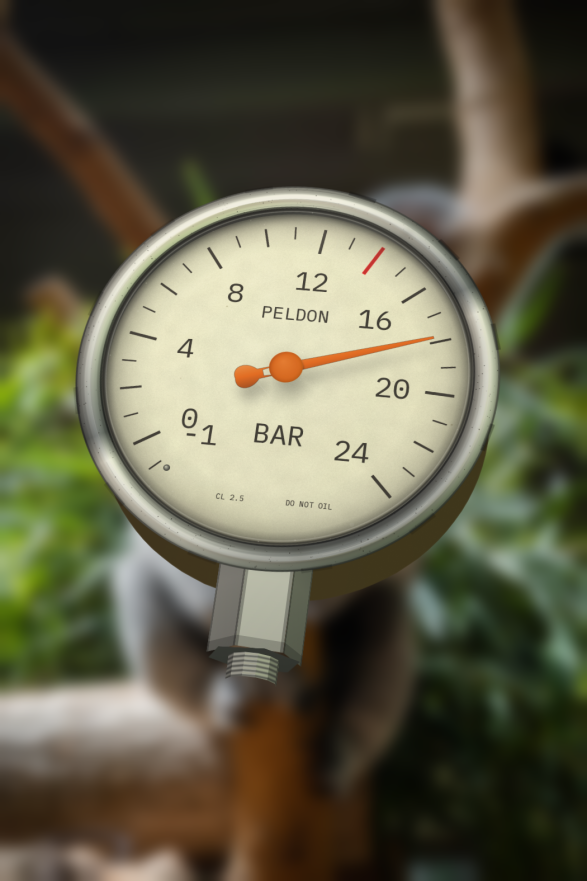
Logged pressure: 18; bar
